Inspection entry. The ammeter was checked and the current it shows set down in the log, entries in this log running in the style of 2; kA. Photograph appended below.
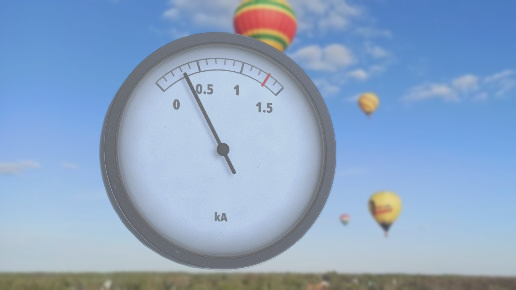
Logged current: 0.3; kA
